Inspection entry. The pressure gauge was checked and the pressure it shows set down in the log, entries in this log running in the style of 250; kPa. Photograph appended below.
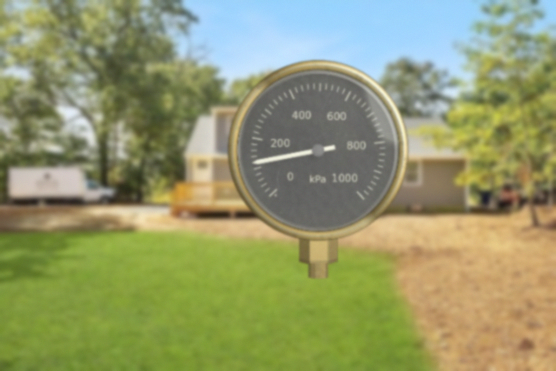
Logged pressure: 120; kPa
